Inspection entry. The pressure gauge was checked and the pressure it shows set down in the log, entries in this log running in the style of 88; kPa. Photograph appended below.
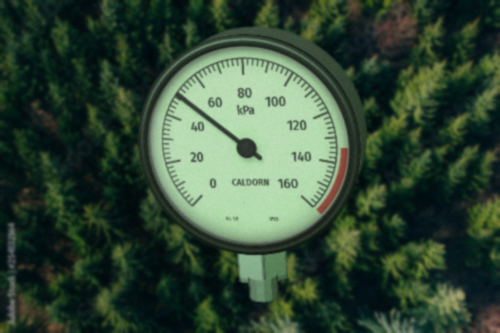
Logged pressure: 50; kPa
